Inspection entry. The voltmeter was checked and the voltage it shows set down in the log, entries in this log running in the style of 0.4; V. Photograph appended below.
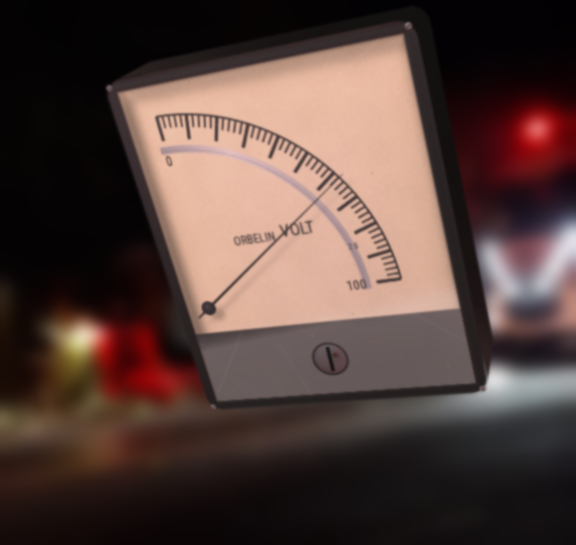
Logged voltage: 62; V
